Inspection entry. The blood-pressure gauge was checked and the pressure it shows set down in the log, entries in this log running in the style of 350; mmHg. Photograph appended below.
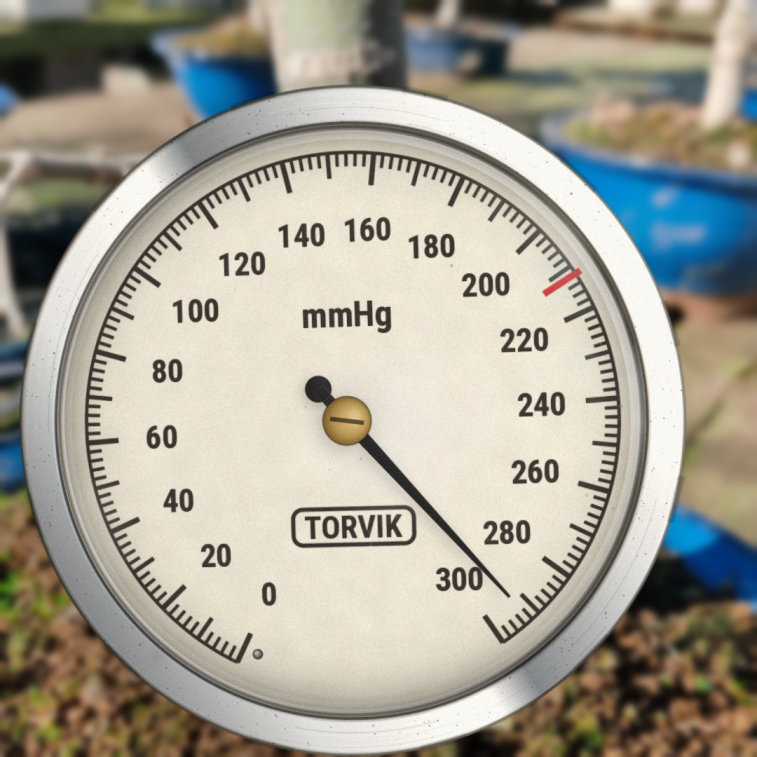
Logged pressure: 292; mmHg
